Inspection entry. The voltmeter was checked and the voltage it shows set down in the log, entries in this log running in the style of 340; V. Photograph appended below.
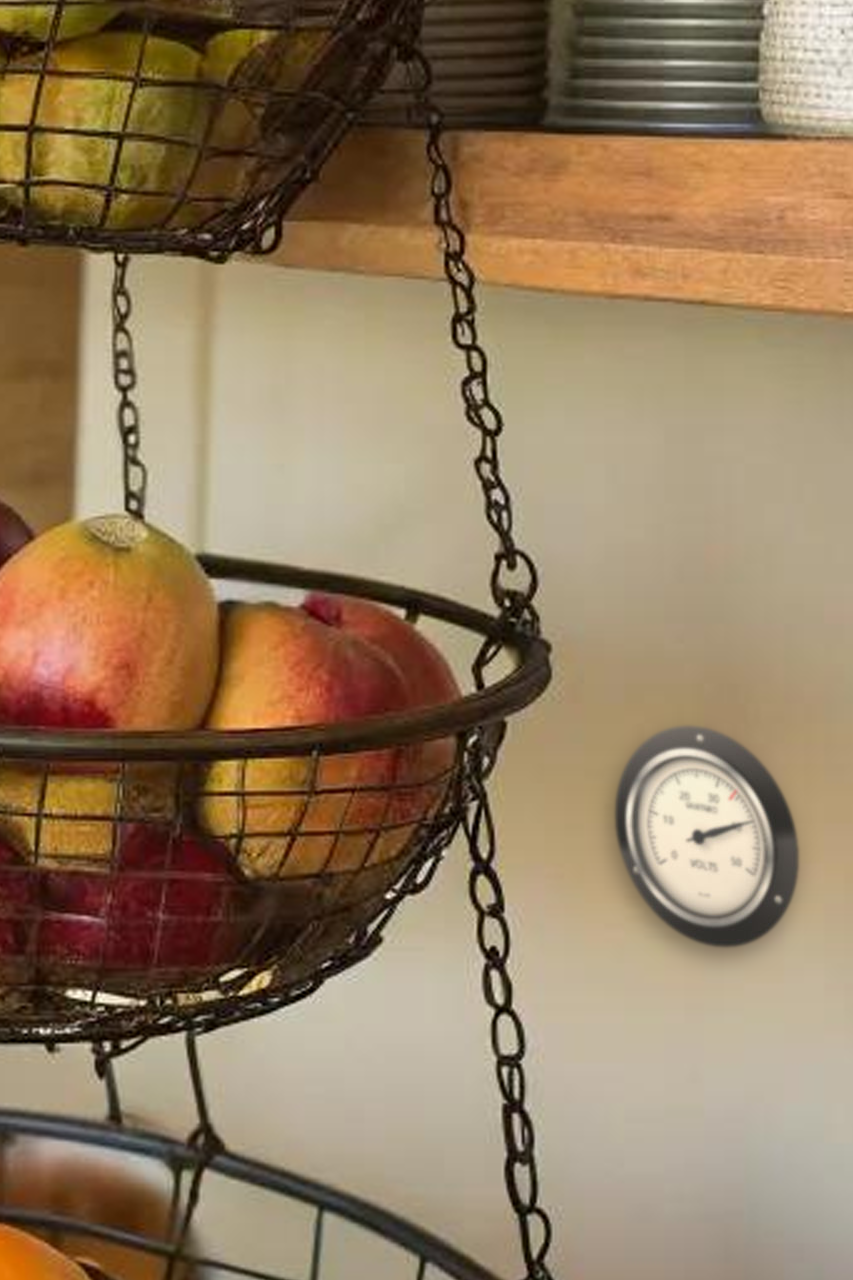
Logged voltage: 40; V
